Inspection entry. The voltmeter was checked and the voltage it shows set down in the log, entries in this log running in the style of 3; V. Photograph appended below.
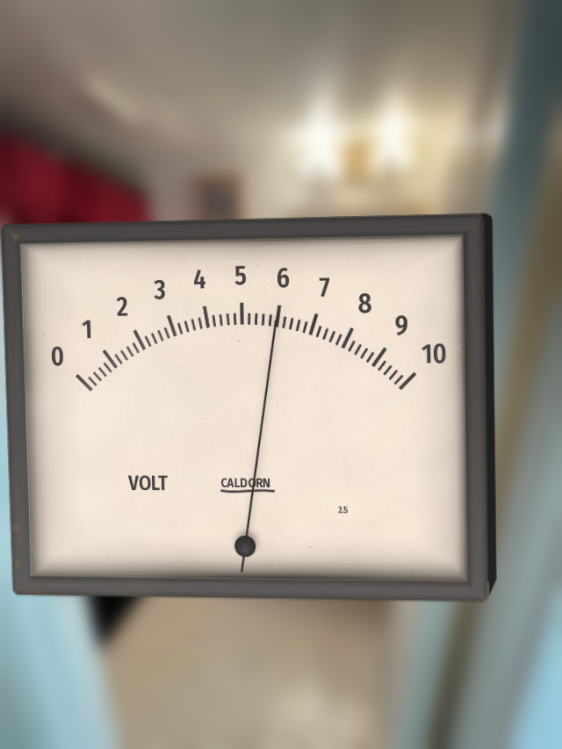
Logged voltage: 6; V
